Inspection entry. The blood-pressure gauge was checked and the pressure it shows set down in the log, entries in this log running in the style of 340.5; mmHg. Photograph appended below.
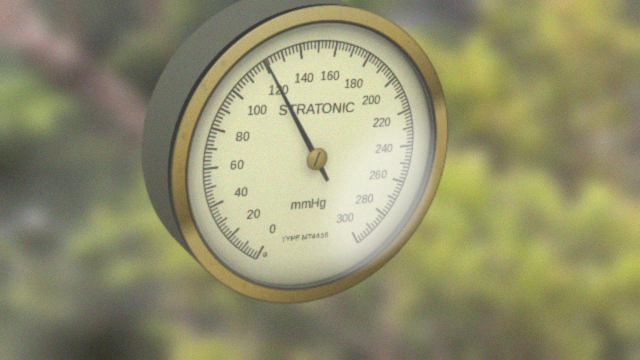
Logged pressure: 120; mmHg
